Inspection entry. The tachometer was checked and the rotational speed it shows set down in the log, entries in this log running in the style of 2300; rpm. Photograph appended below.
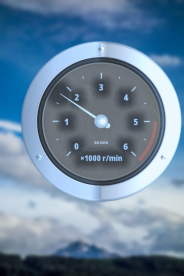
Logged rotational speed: 1750; rpm
